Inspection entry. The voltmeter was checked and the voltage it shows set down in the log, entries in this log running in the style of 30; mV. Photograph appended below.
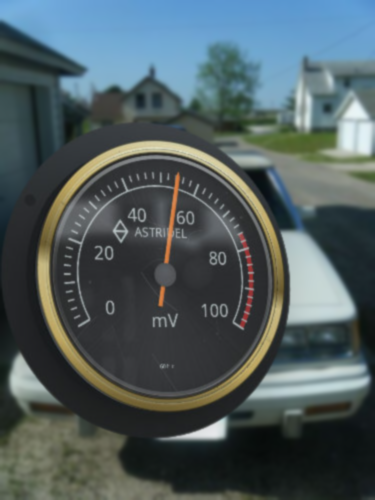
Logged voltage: 54; mV
